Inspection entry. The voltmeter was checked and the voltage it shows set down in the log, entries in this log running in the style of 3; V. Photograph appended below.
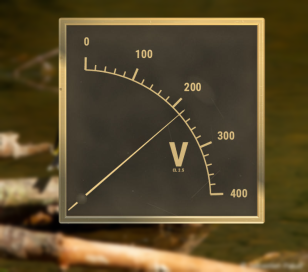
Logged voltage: 220; V
